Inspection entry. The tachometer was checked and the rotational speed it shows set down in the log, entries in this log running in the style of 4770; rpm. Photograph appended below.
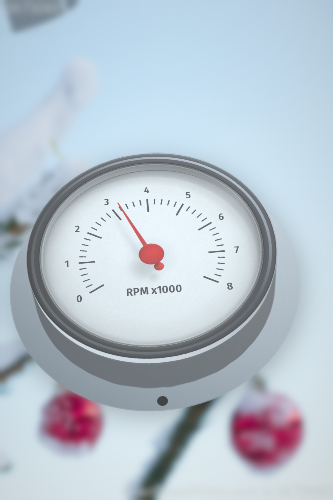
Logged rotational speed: 3200; rpm
